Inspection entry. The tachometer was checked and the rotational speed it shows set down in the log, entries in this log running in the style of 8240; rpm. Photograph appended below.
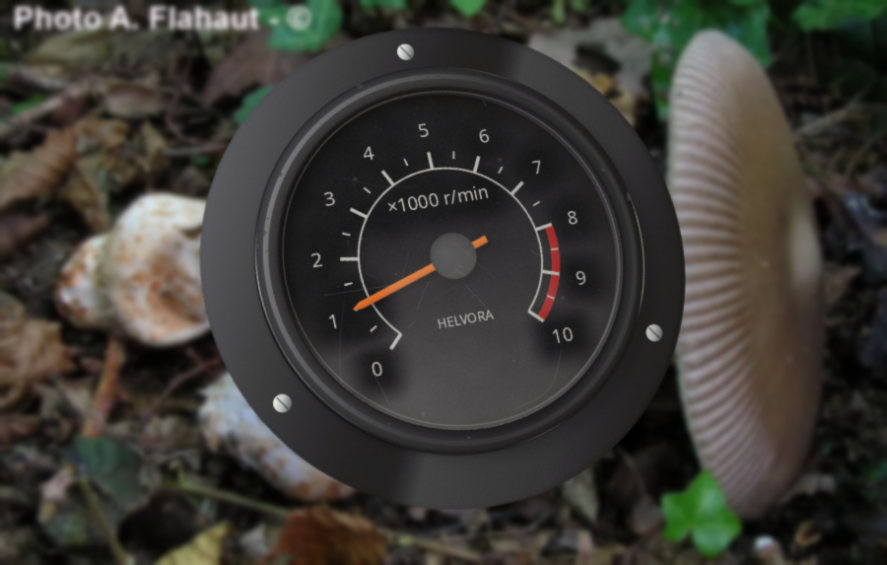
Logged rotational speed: 1000; rpm
